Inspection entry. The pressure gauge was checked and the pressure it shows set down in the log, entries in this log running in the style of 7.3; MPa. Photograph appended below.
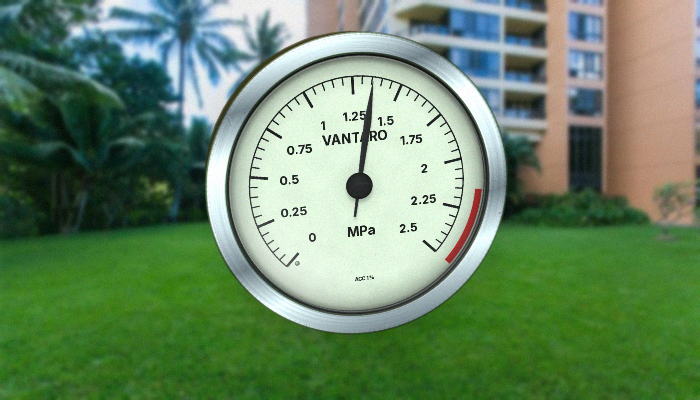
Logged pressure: 1.35; MPa
